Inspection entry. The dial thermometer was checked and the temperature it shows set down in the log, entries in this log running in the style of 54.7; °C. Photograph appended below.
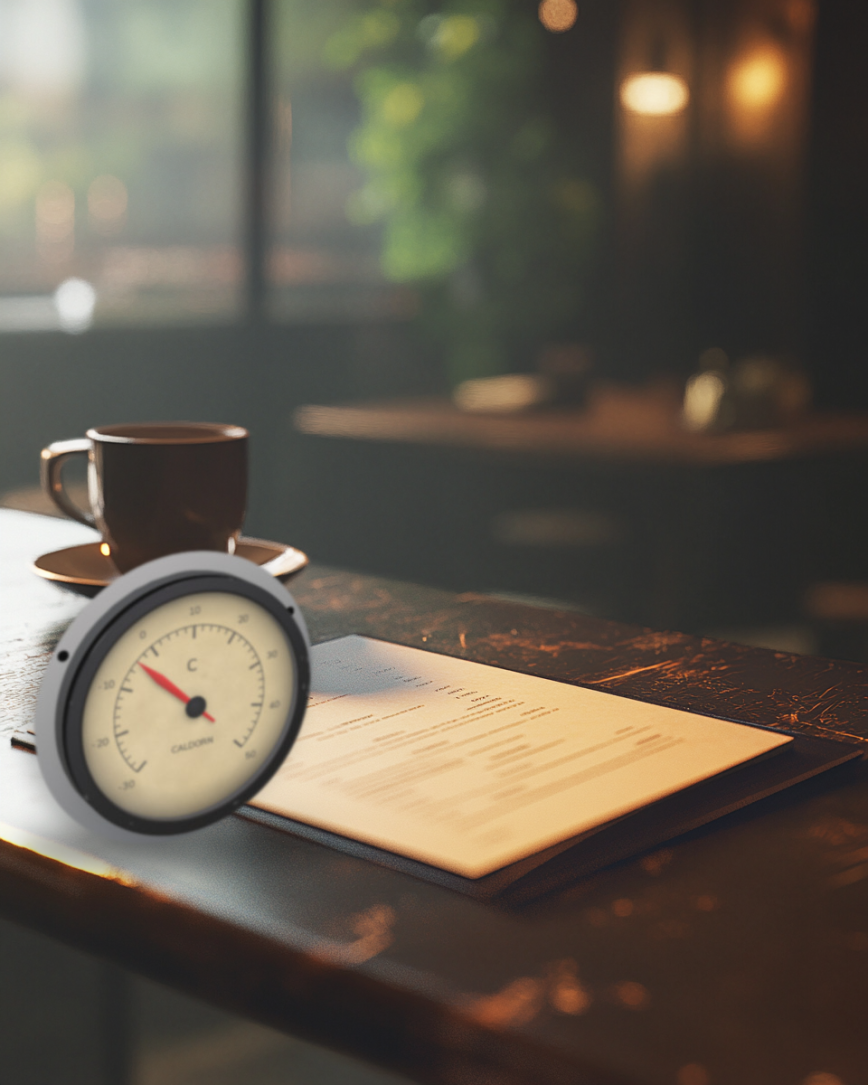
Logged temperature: -4; °C
